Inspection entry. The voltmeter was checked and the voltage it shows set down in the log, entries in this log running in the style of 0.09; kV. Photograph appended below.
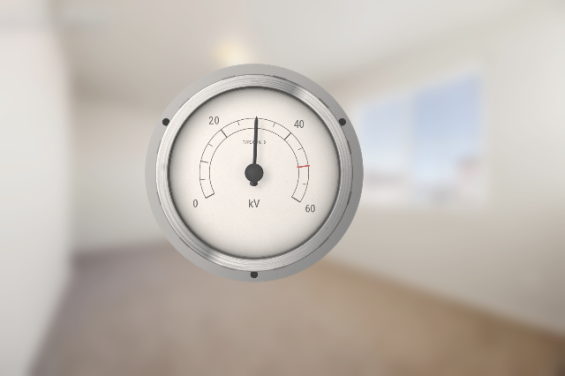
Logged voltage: 30; kV
